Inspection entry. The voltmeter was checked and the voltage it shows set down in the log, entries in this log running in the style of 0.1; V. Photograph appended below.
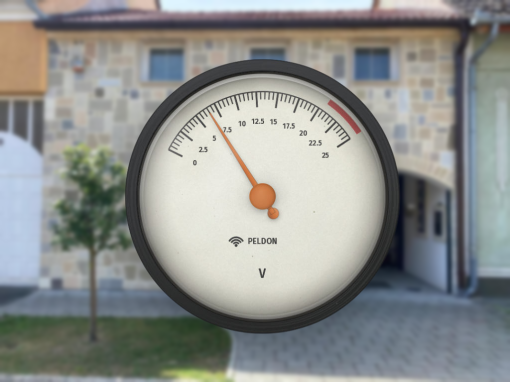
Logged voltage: 6.5; V
